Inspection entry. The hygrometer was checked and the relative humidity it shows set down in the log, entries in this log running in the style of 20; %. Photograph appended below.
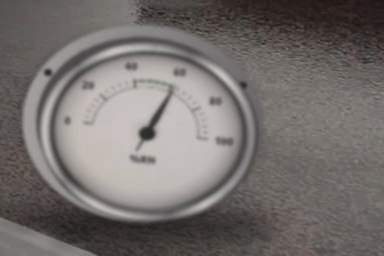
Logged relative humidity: 60; %
